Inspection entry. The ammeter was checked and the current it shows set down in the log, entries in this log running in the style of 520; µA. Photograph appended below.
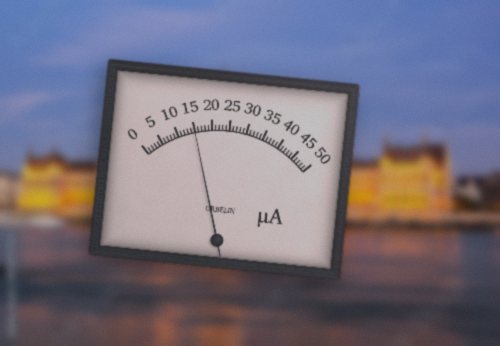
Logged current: 15; µA
